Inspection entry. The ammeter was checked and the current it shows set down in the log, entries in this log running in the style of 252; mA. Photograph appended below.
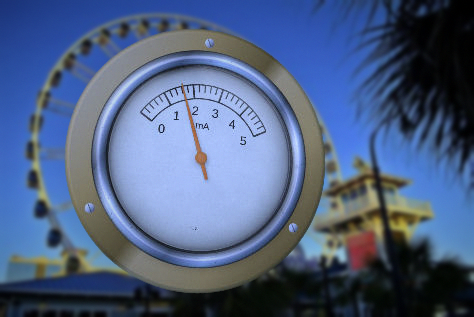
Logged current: 1.6; mA
